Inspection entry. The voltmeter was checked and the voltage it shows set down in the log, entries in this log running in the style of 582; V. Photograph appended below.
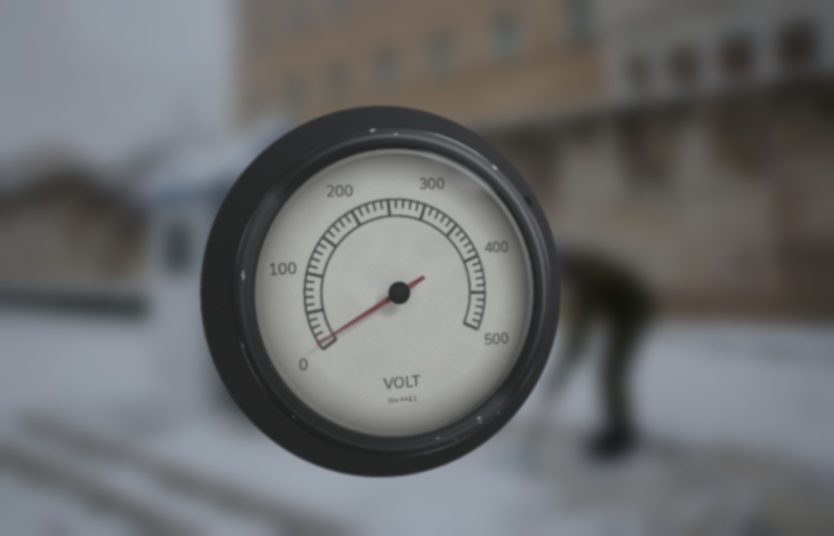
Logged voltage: 10; V
